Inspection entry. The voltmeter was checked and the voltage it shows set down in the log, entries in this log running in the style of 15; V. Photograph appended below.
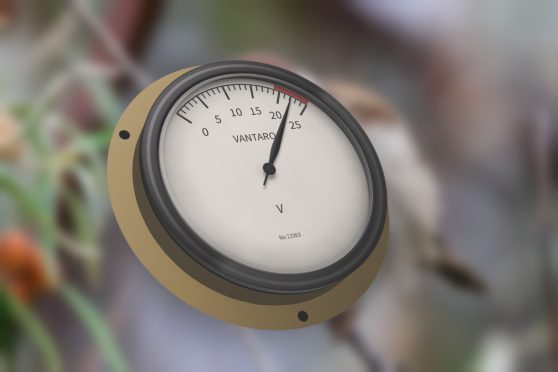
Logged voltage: 22; V
